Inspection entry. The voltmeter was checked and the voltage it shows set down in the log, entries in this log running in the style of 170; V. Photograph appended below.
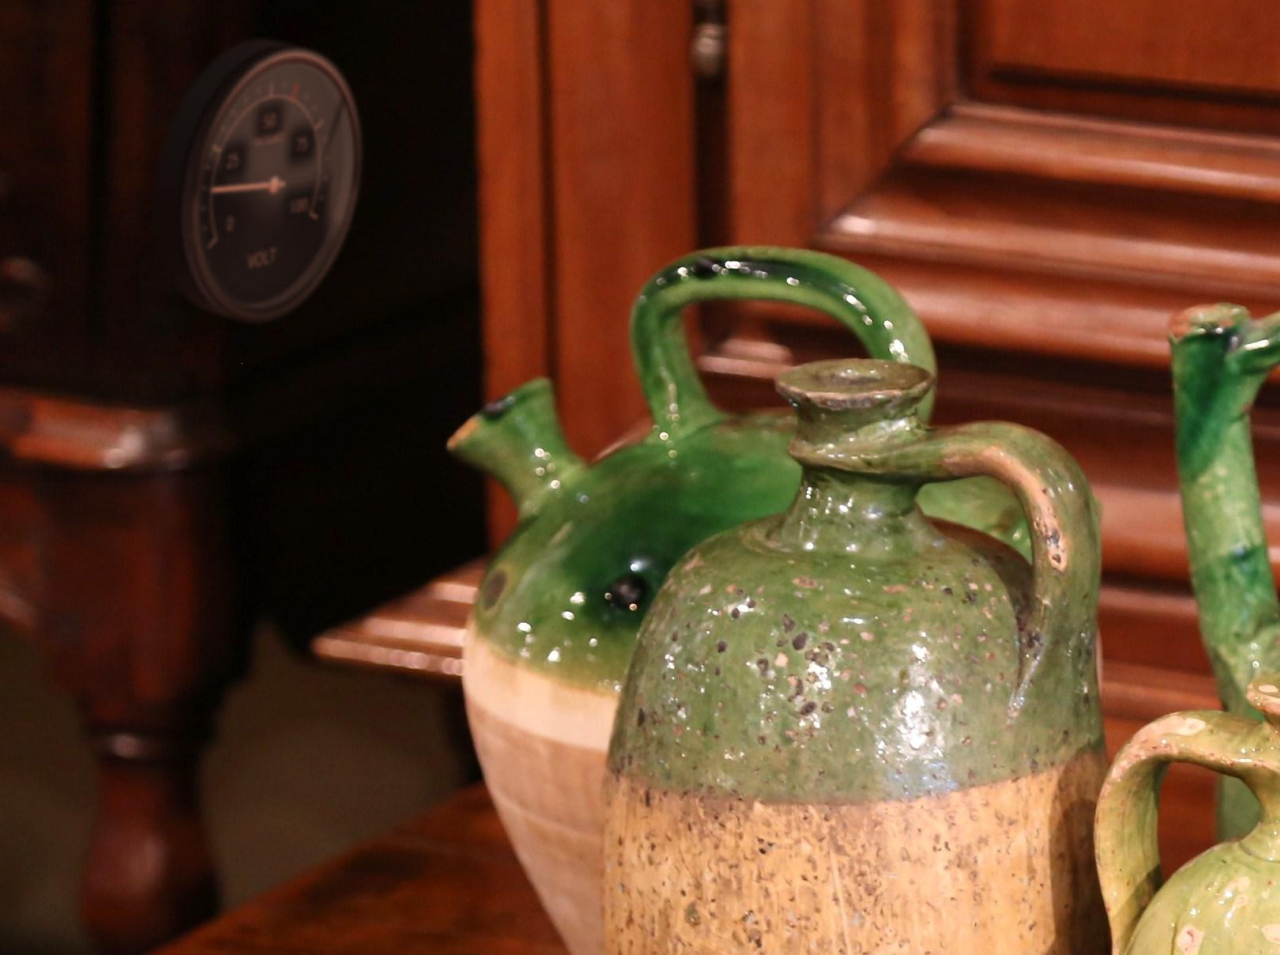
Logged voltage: 15; V
